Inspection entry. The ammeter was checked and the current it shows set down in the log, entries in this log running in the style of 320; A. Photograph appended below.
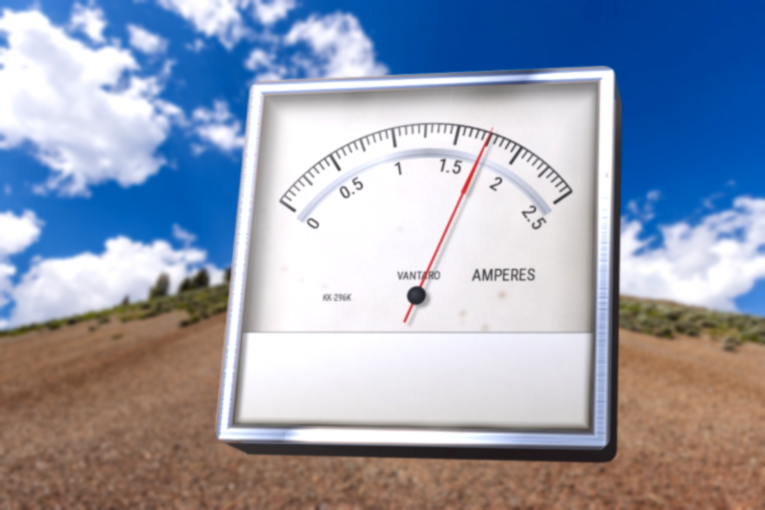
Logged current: 1.75; A
